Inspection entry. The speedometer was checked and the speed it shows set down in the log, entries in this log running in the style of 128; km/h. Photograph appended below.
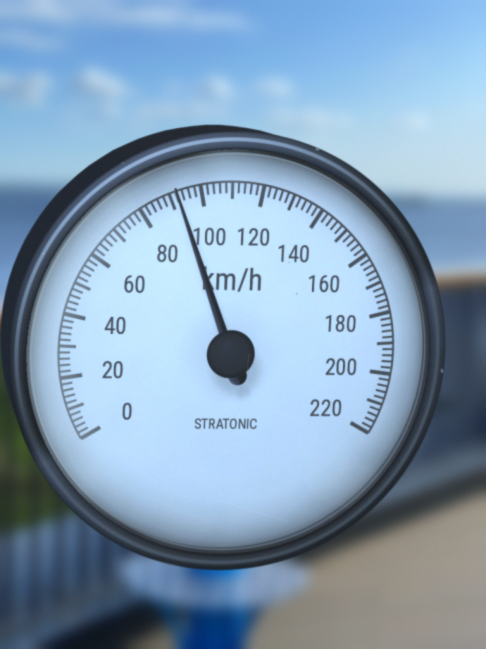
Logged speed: 92; km/h
